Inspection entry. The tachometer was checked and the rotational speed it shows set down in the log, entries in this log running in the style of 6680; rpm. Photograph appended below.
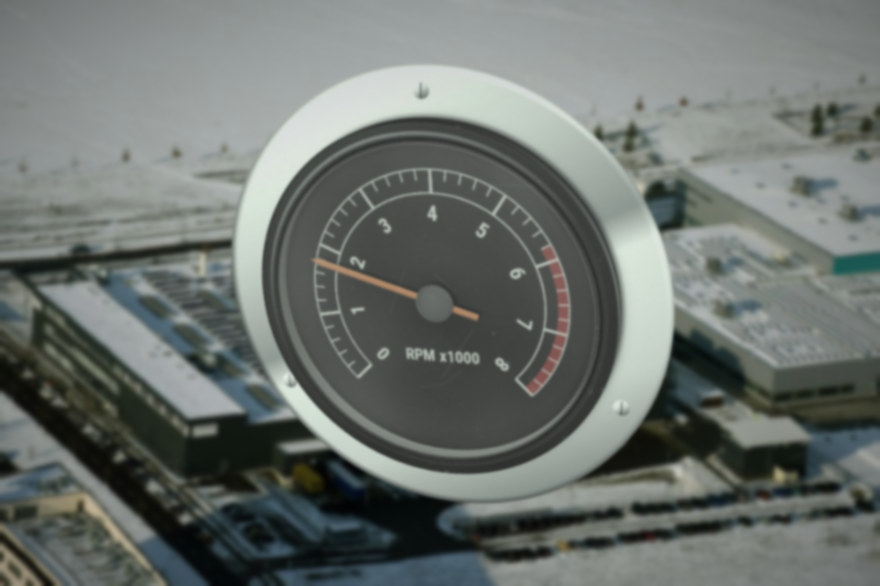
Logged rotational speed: 1800; rpm
